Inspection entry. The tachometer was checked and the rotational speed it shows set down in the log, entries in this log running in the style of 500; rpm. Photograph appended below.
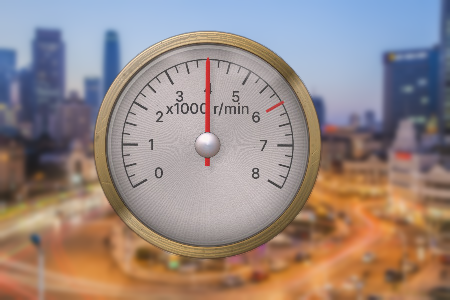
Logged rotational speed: 4000; rpm
